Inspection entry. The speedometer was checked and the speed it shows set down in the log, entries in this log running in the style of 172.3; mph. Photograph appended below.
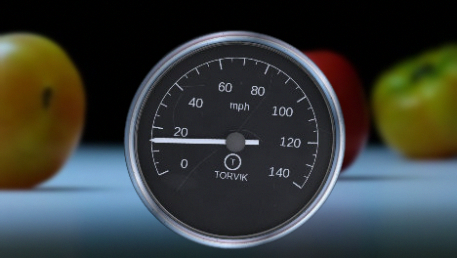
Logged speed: 15; mph
